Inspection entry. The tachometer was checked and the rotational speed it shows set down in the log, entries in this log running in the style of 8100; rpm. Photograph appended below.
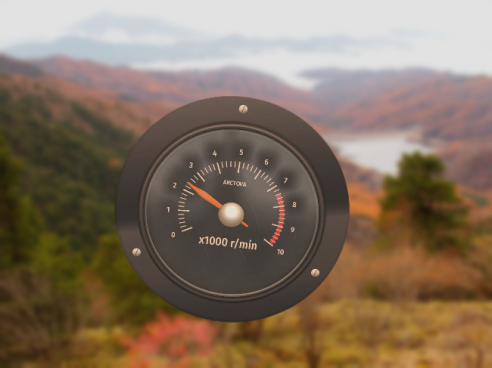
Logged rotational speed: 2400; rpm
